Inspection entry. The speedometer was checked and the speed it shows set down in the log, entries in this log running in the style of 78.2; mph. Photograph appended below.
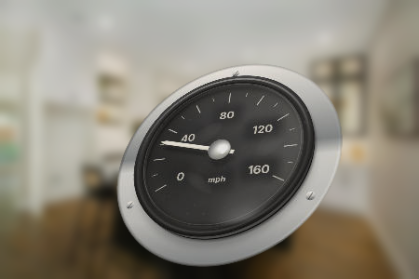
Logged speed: 30; mph
